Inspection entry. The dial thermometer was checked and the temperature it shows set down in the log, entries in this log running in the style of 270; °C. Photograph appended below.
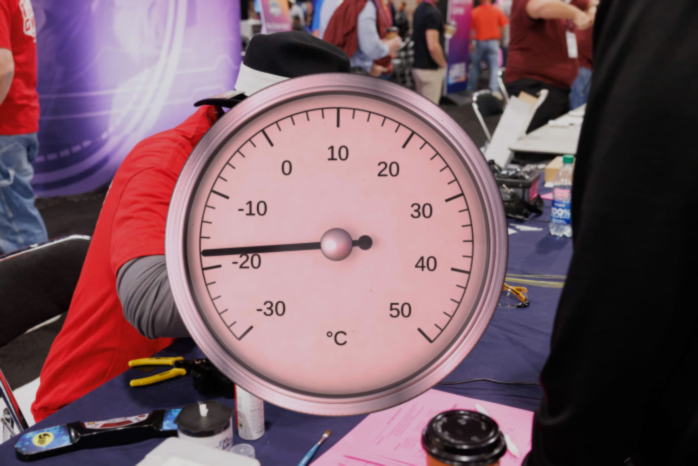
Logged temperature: -18; °C
